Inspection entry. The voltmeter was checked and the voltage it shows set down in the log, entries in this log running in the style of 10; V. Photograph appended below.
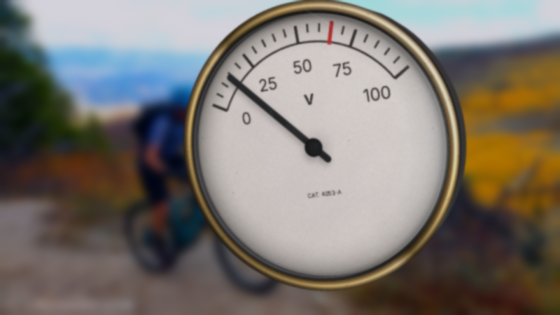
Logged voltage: 15; V
